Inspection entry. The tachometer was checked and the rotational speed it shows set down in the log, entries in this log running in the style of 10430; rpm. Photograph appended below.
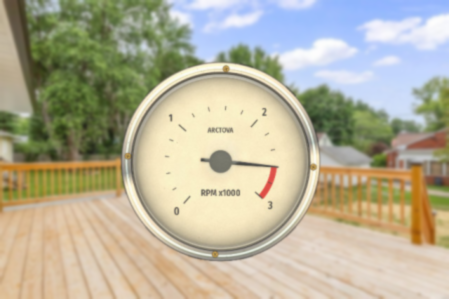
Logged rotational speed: 2600; rpm
